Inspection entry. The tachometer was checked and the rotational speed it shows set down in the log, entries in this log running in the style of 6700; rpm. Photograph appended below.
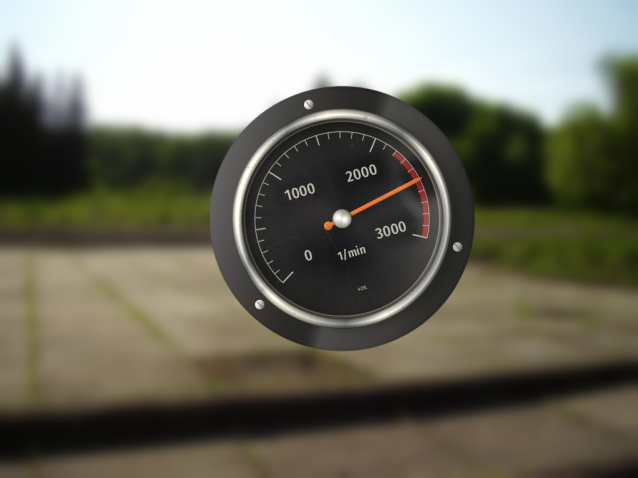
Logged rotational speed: 2500; rpm
